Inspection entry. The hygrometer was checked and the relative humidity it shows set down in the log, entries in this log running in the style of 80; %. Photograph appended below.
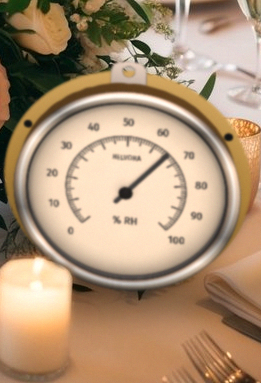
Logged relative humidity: 65; %
